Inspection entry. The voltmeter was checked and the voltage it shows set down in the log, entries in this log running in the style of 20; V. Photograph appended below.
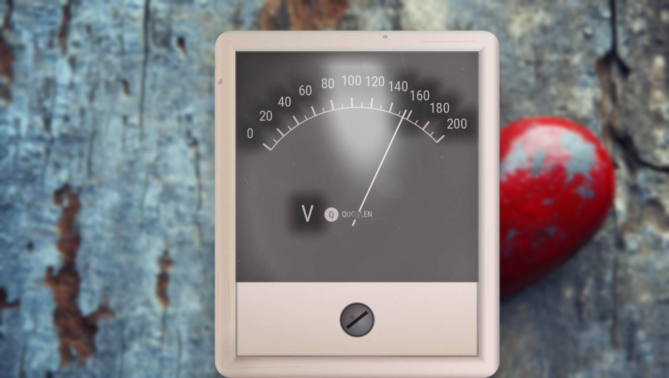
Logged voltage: 155; V
